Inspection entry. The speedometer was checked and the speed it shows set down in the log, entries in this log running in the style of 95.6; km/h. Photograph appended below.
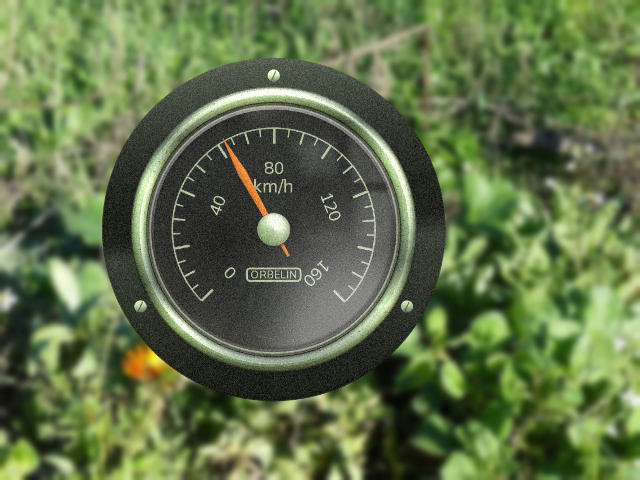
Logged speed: 62.5; km/h
